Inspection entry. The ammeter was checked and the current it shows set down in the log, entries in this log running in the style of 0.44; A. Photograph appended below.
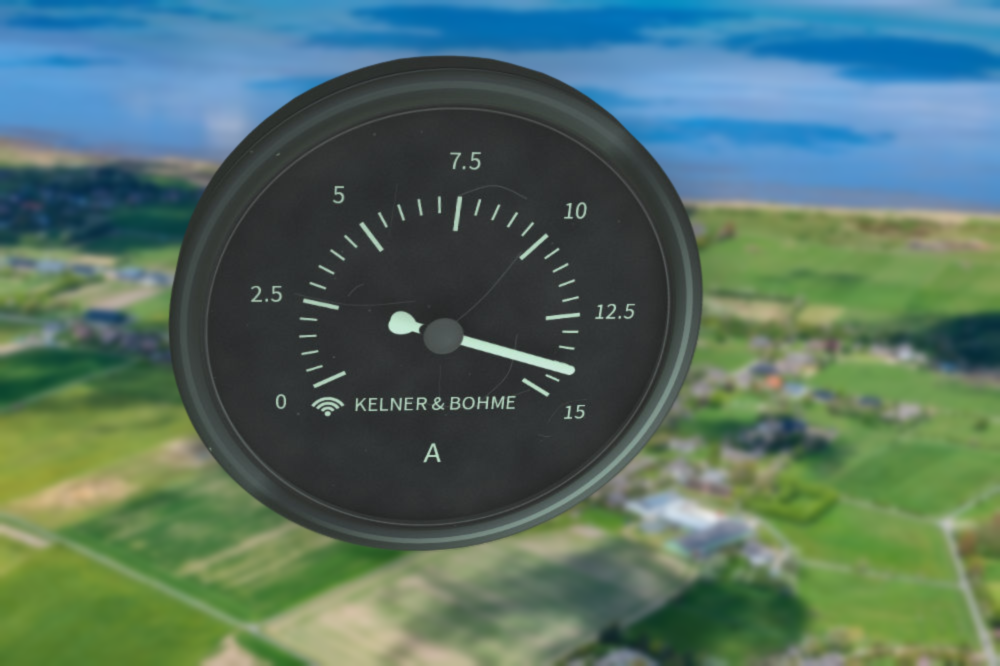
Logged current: 14; A
